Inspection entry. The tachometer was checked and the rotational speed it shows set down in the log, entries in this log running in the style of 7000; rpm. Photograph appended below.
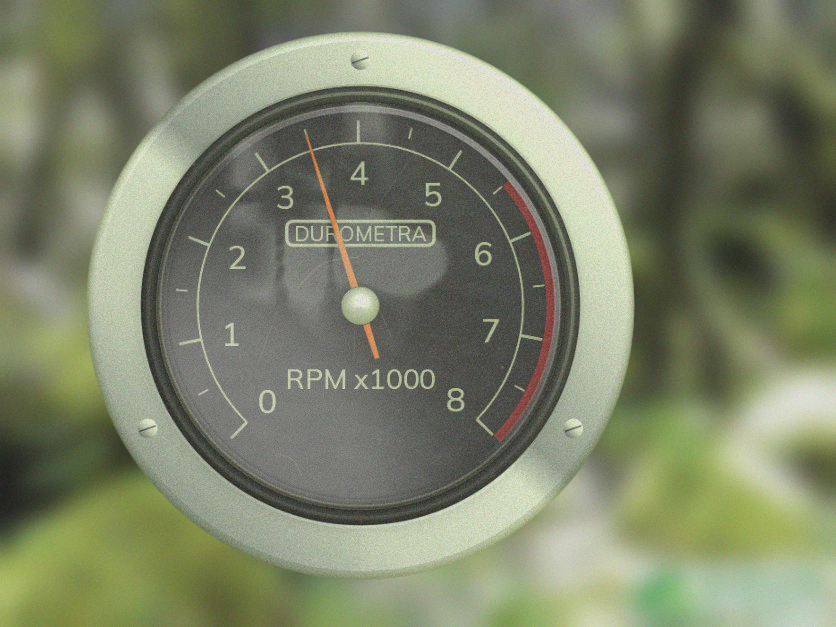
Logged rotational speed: 3500; rpm
